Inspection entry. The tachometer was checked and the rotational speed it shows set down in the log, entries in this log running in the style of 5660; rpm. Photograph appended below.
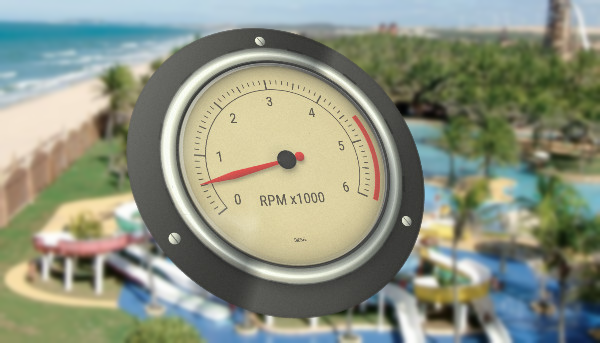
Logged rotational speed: 500; rpm
